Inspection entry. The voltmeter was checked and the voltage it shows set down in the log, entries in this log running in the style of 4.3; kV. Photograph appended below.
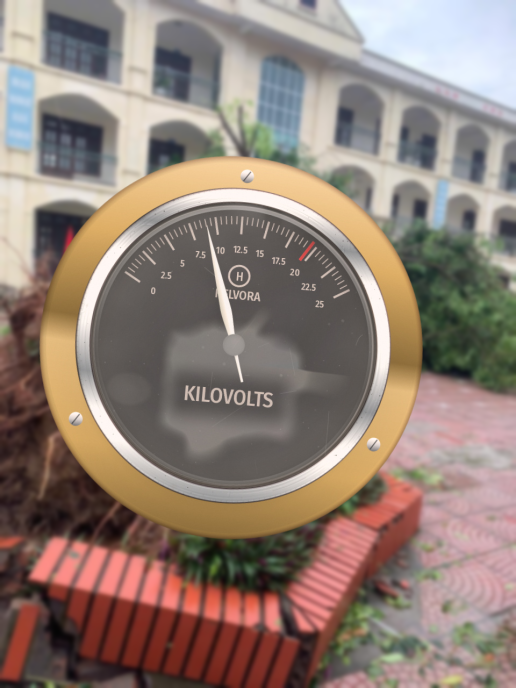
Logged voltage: 9; kV
